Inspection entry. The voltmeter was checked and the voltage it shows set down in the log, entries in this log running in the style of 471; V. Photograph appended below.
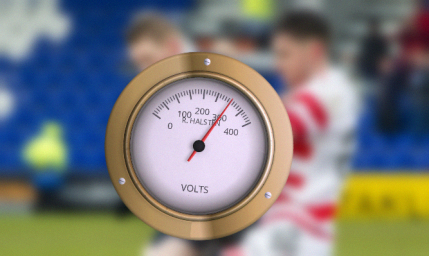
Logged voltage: 300; V
